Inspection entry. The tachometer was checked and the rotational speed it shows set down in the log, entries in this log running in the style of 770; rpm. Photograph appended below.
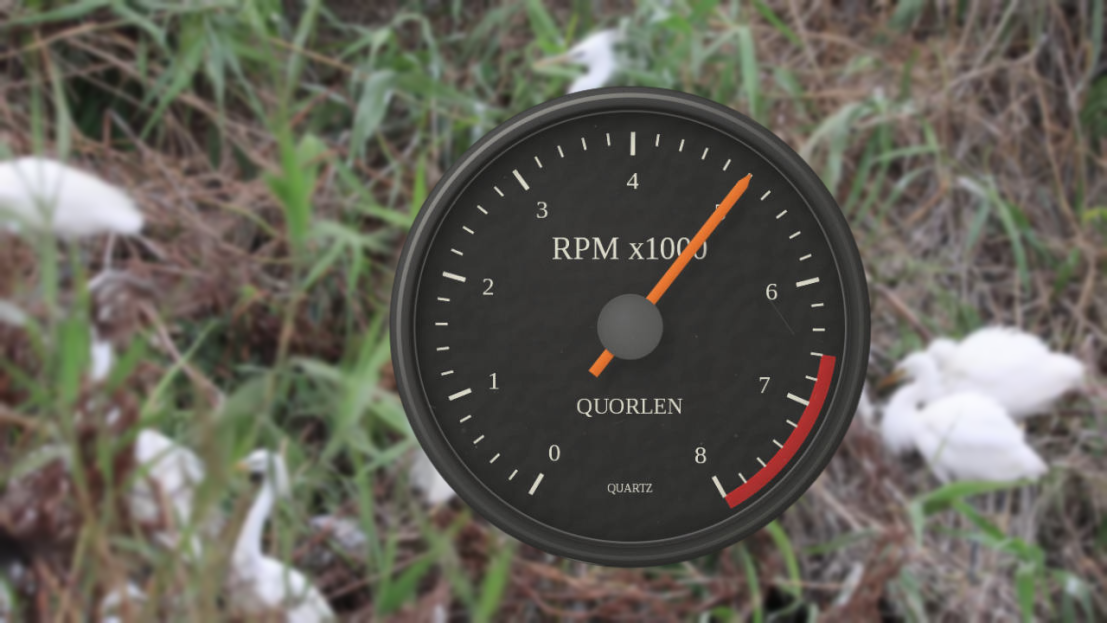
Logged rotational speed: 5000; rpm
